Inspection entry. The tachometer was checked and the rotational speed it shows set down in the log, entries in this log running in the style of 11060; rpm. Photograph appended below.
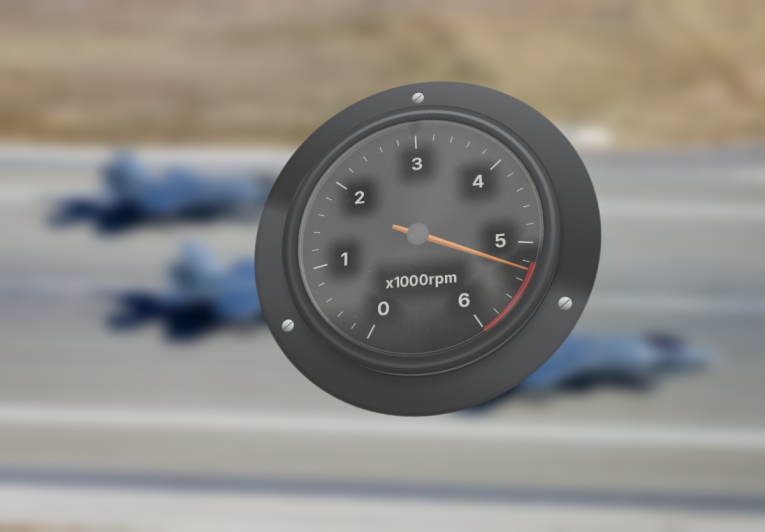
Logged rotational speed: 5300; rpm
